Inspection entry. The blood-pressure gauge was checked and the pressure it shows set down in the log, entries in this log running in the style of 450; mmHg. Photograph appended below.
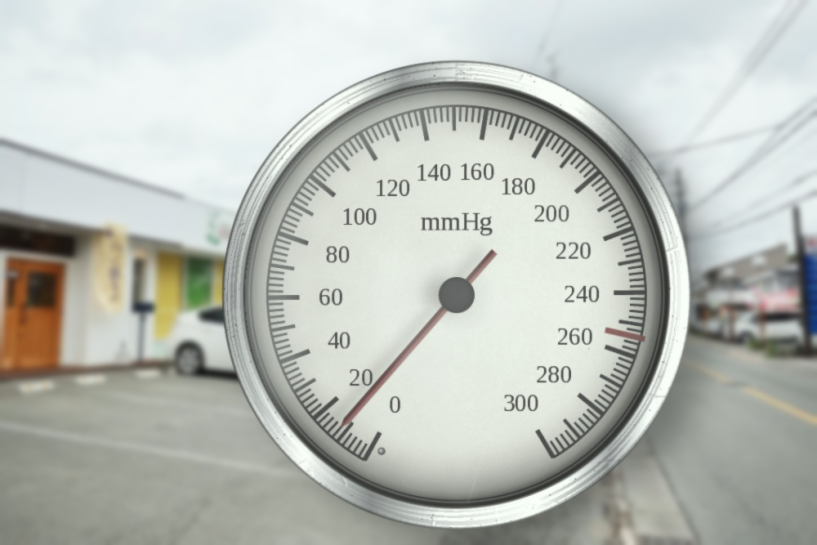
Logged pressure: 12; mmHg
